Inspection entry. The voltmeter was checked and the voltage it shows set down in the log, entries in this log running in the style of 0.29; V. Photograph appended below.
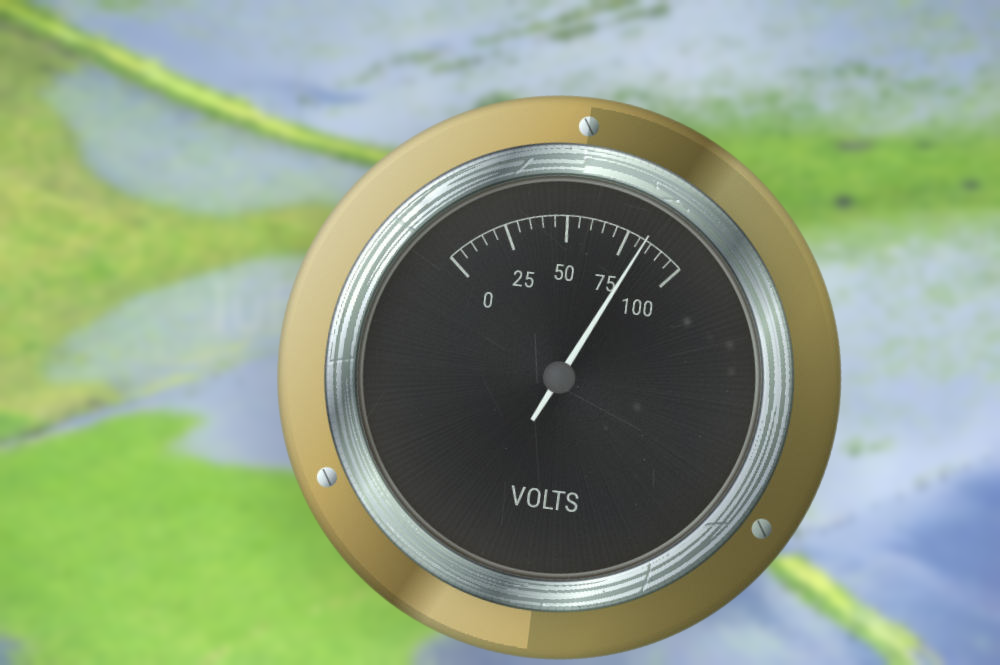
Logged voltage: 82.5; V
